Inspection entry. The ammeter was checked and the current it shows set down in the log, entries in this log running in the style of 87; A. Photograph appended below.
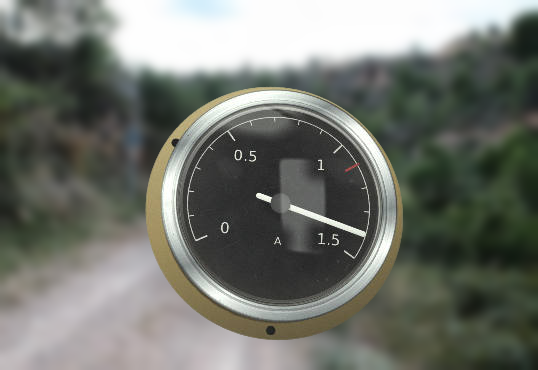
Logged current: 1.4; A
